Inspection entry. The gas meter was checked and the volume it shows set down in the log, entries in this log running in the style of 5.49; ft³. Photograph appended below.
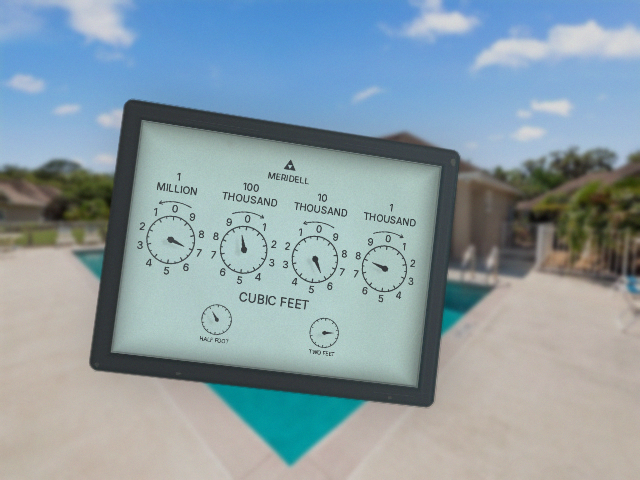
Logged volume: 695800; ft³
